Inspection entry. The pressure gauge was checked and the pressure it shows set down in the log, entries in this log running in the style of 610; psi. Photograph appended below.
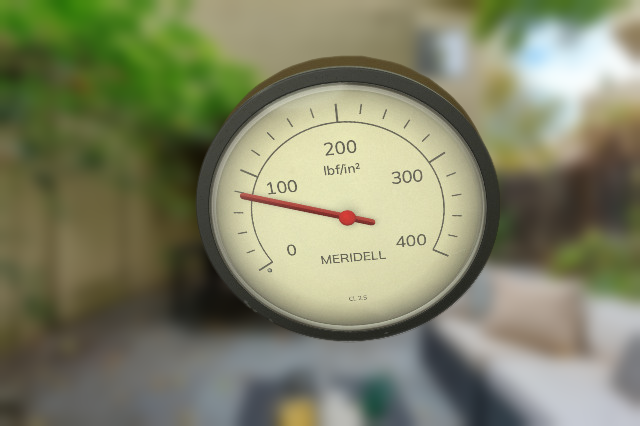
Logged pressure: 80; psi
